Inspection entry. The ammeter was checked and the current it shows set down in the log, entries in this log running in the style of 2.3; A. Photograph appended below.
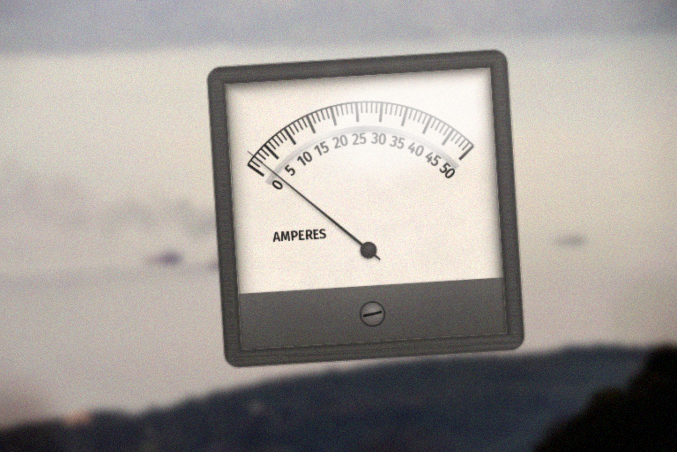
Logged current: 2; A
